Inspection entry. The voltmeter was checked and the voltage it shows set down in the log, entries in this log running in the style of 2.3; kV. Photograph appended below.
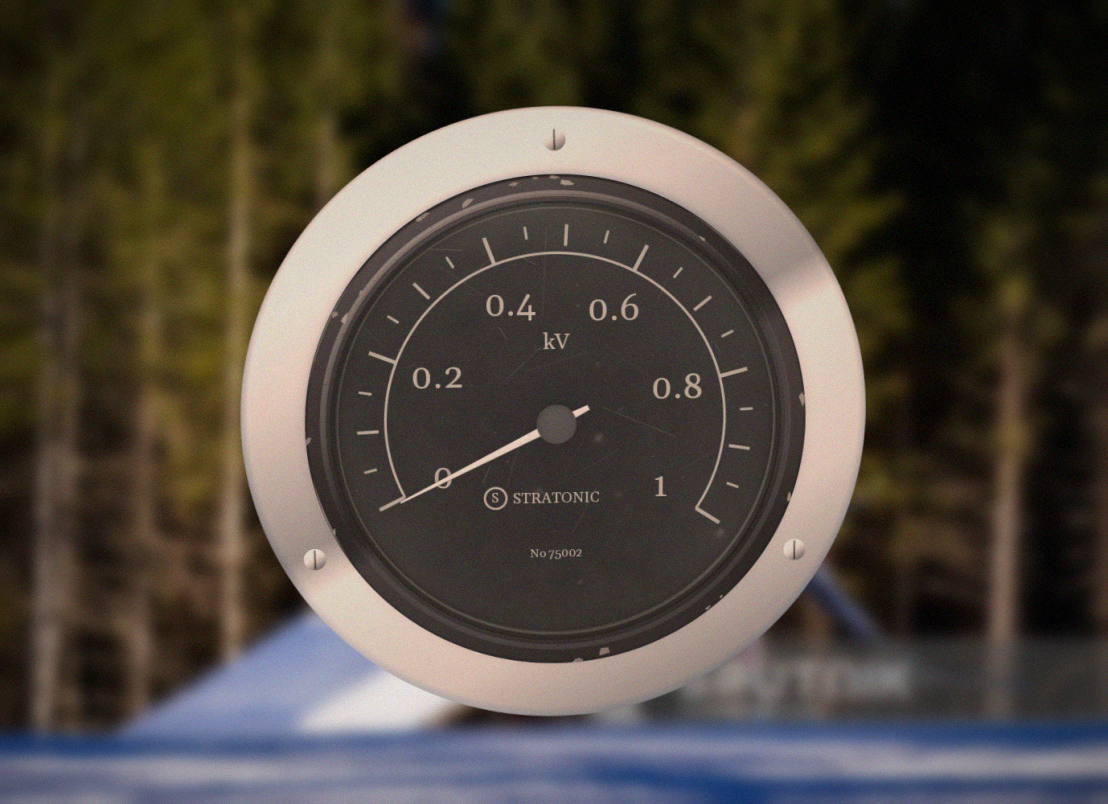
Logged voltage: 0; kV
